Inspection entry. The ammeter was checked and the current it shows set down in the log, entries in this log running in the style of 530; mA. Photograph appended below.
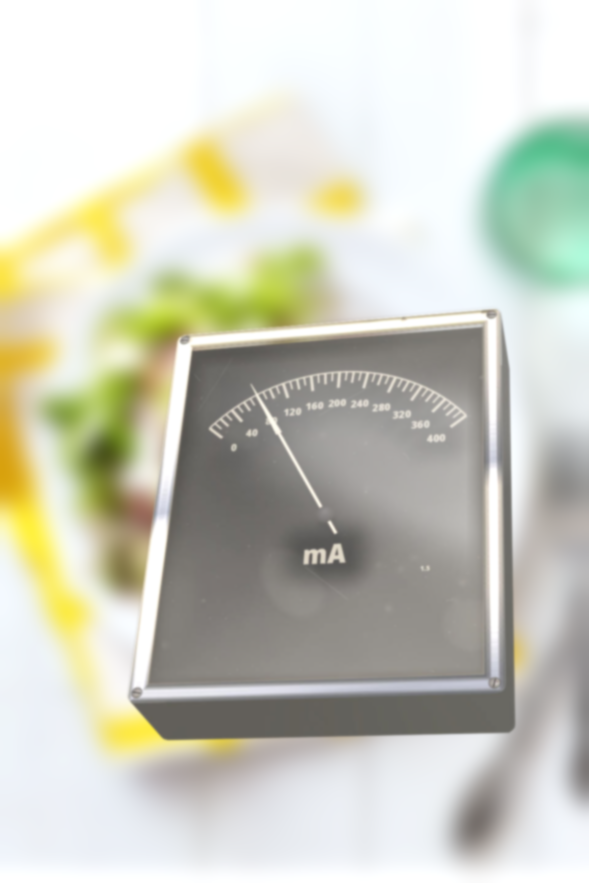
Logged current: 80; mA
